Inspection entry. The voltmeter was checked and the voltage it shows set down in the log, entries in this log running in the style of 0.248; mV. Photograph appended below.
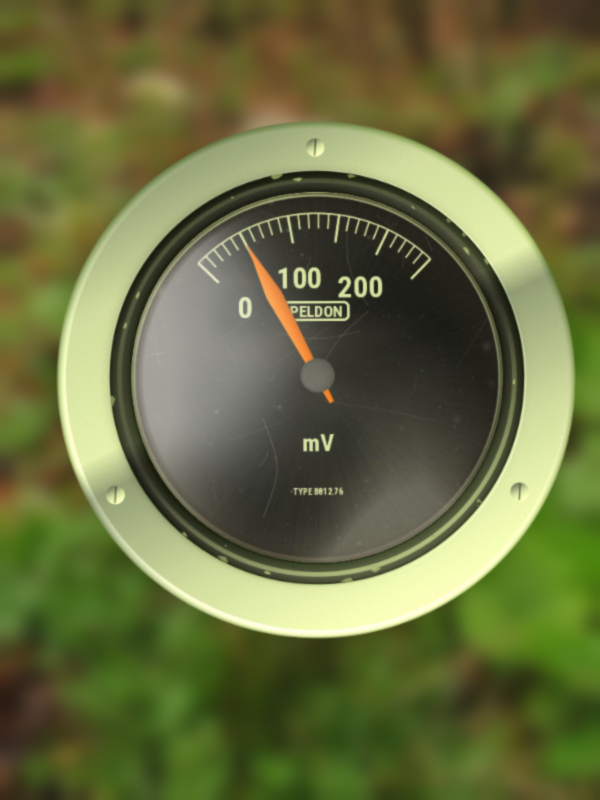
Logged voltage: 50; mV
